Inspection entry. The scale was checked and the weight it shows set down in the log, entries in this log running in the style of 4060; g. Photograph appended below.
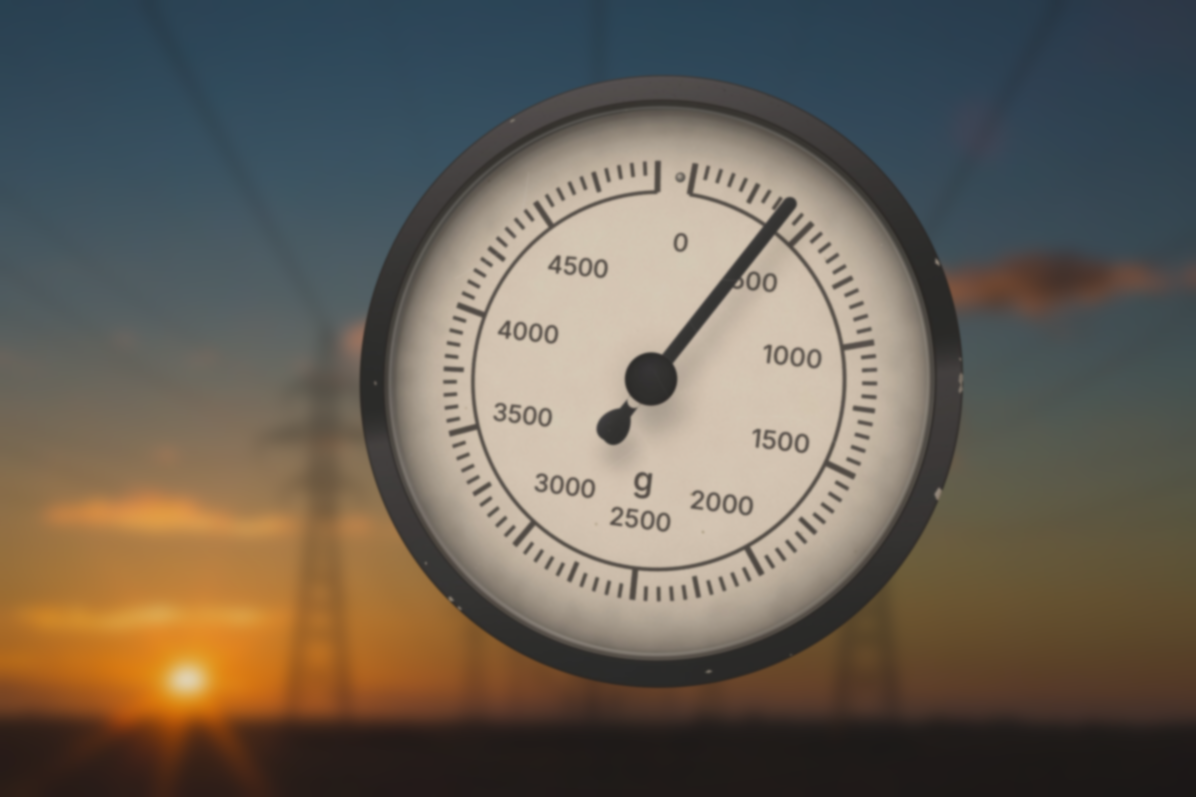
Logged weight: 400; g
